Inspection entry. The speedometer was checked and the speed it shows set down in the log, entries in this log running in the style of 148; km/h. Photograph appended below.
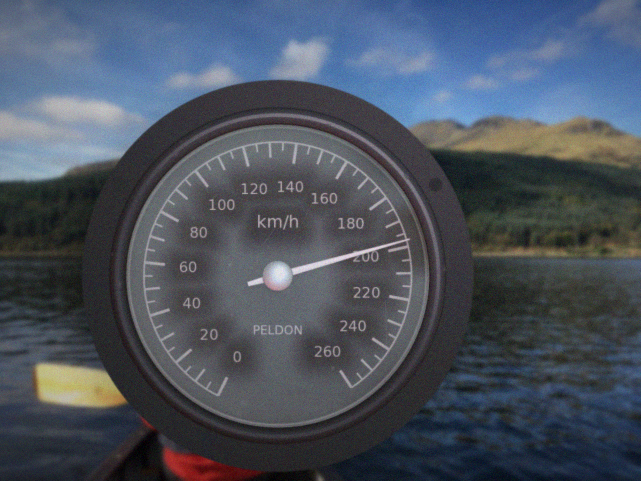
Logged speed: 197.5; km/h
